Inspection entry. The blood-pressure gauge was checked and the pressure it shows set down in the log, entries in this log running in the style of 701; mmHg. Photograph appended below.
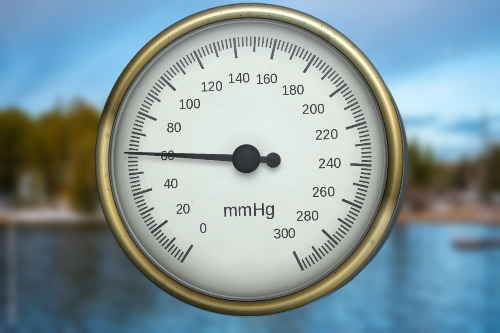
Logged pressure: 60; mmHg
